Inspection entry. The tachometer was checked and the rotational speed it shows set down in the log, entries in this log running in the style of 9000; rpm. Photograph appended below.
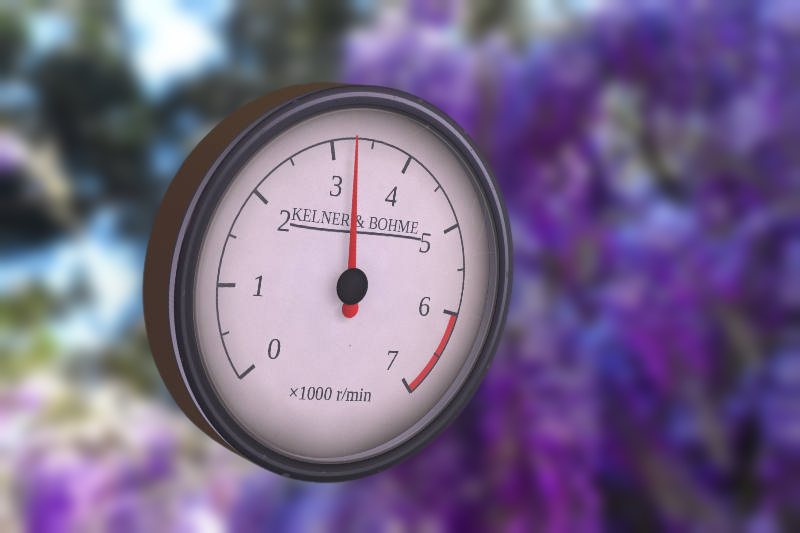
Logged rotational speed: 3250; rpm
